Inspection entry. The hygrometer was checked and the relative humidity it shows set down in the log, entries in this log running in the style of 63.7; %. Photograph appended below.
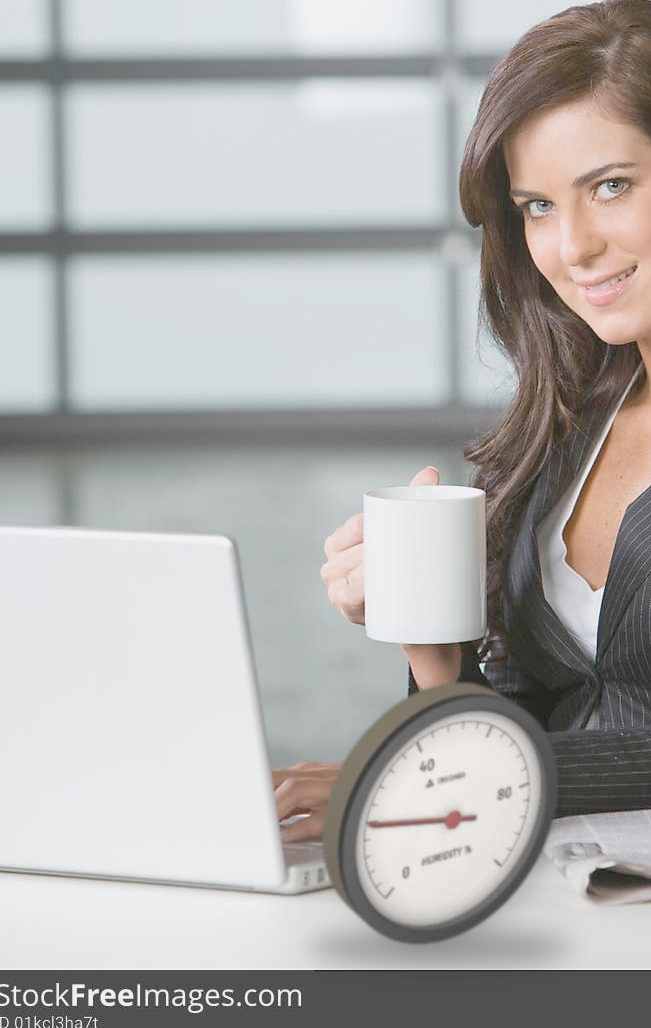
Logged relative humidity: 20; %
